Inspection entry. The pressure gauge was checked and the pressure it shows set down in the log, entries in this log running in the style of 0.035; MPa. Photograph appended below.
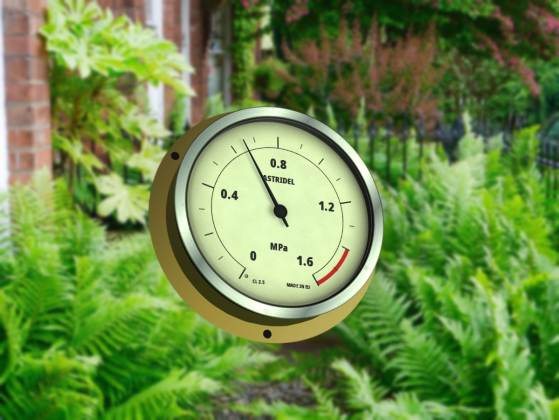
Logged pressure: 0.65; MPa
